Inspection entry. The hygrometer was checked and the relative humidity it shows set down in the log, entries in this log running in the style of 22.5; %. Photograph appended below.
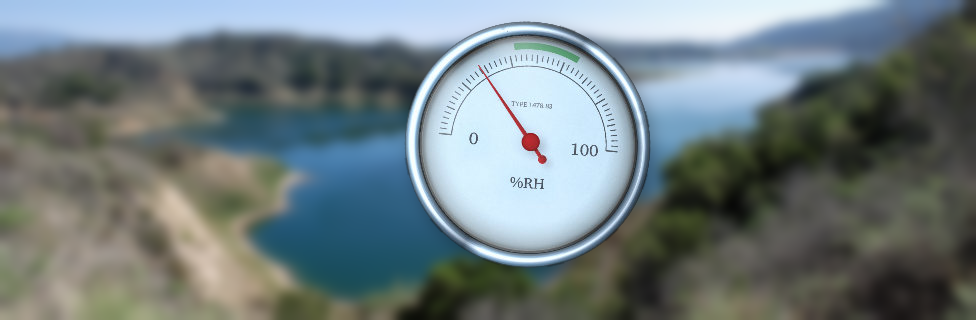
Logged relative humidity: 28; %
